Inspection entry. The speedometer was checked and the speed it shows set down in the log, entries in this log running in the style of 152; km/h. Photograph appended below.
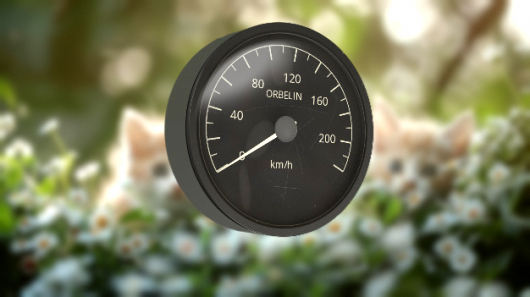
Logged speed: 0; km/h
